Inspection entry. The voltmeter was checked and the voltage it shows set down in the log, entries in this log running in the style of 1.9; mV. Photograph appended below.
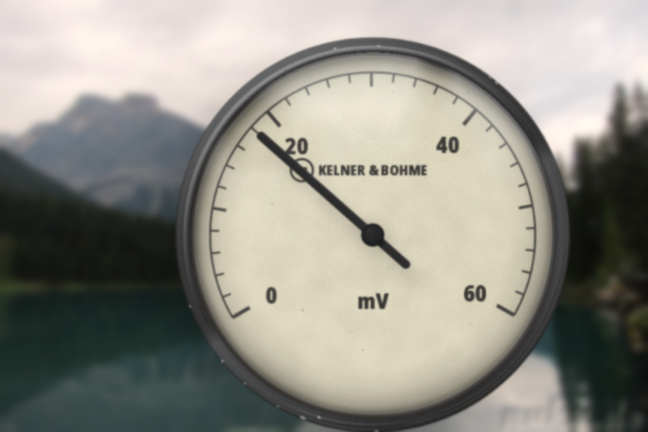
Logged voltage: 18; mV
